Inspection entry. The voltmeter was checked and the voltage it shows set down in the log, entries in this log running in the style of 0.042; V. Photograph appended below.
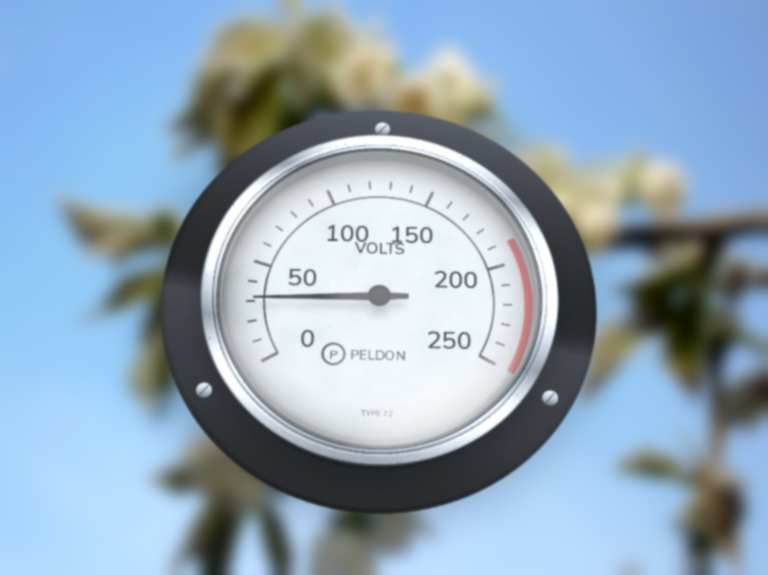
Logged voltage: 30; V
